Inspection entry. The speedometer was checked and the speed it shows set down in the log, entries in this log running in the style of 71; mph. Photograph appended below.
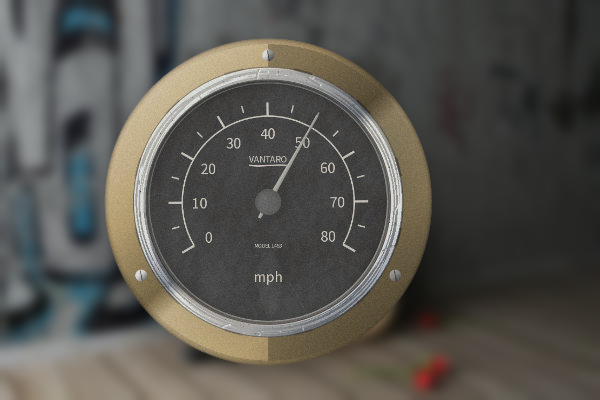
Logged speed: 50; mph
